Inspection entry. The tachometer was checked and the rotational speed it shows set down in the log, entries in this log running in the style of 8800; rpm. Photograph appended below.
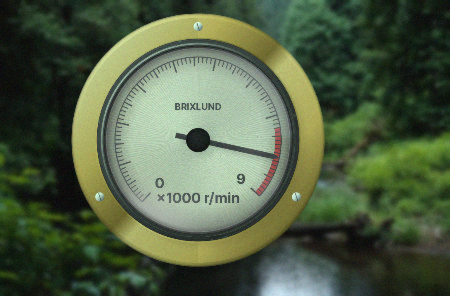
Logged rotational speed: 8000; rpm
